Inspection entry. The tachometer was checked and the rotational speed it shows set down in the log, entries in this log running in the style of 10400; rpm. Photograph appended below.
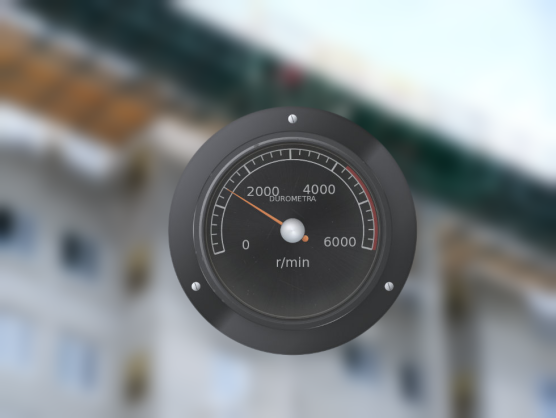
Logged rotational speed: 1400; rpm
